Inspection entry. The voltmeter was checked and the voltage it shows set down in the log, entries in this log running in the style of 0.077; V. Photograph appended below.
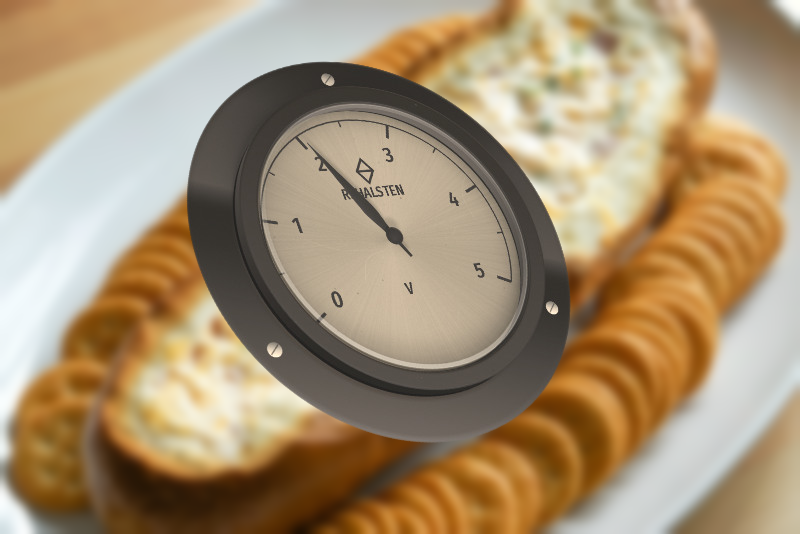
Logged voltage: 2; V
